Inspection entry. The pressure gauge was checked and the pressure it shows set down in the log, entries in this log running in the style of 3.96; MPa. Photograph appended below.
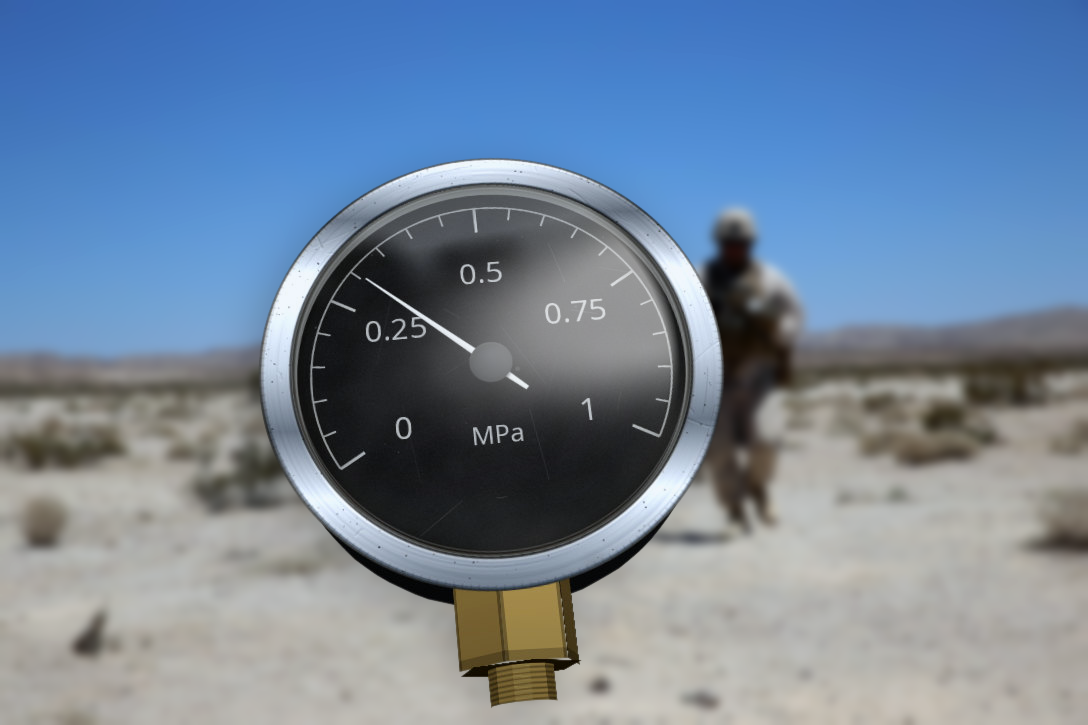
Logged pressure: 0.3; MPa
